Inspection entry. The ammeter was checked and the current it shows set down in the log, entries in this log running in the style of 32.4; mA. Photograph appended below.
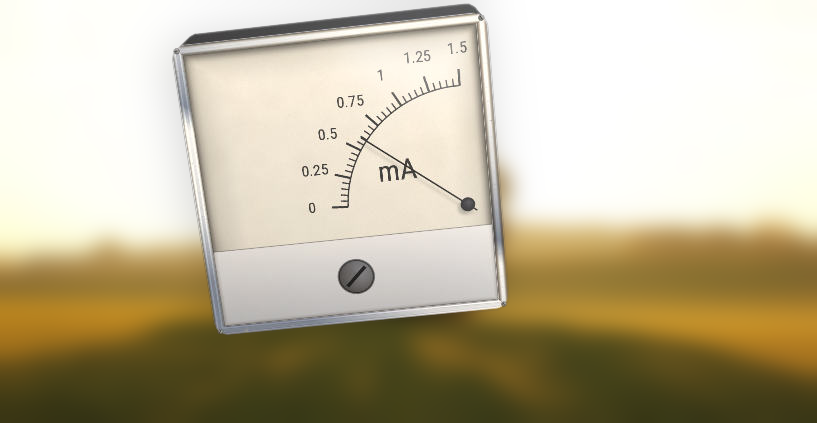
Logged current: 0.6; mA
